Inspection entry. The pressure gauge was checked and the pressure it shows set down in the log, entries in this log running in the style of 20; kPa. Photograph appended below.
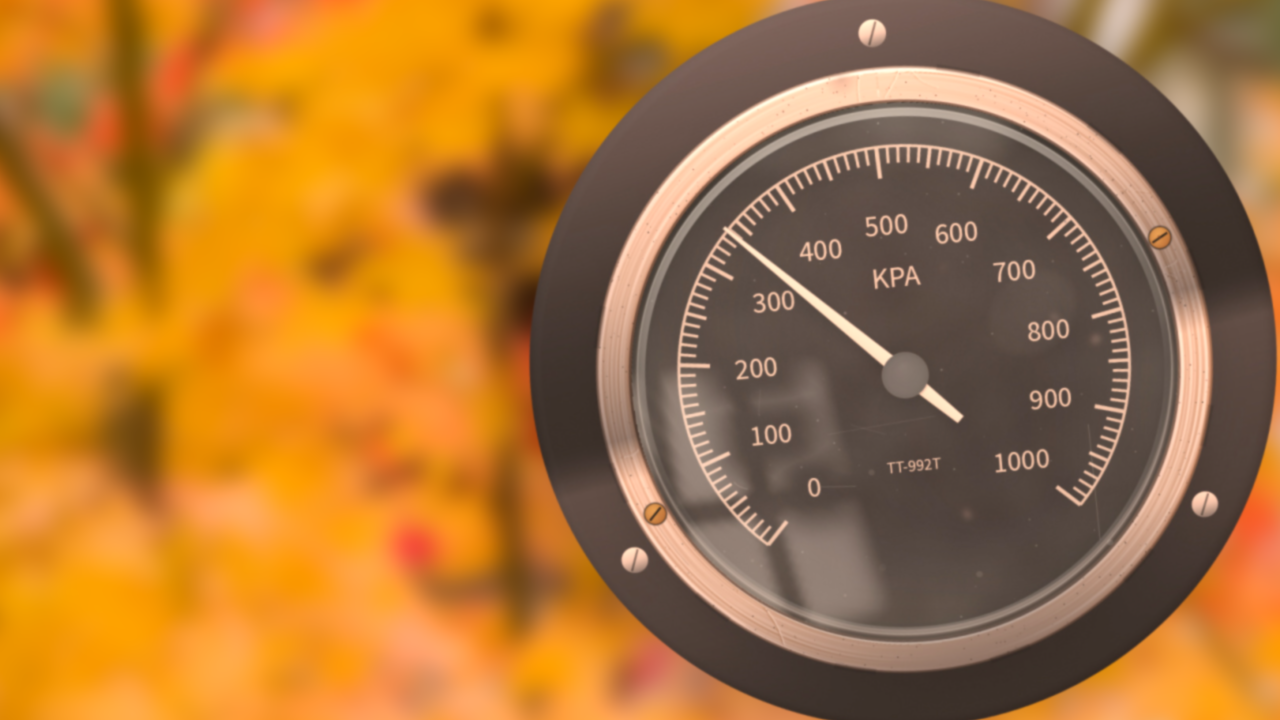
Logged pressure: 340; kPa
